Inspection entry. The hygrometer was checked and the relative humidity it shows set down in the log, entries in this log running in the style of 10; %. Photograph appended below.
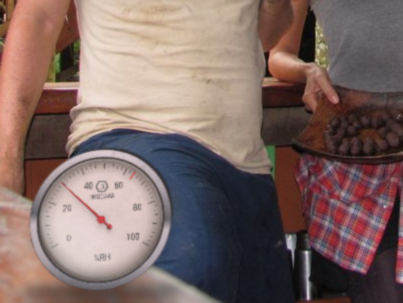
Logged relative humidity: 30; %
